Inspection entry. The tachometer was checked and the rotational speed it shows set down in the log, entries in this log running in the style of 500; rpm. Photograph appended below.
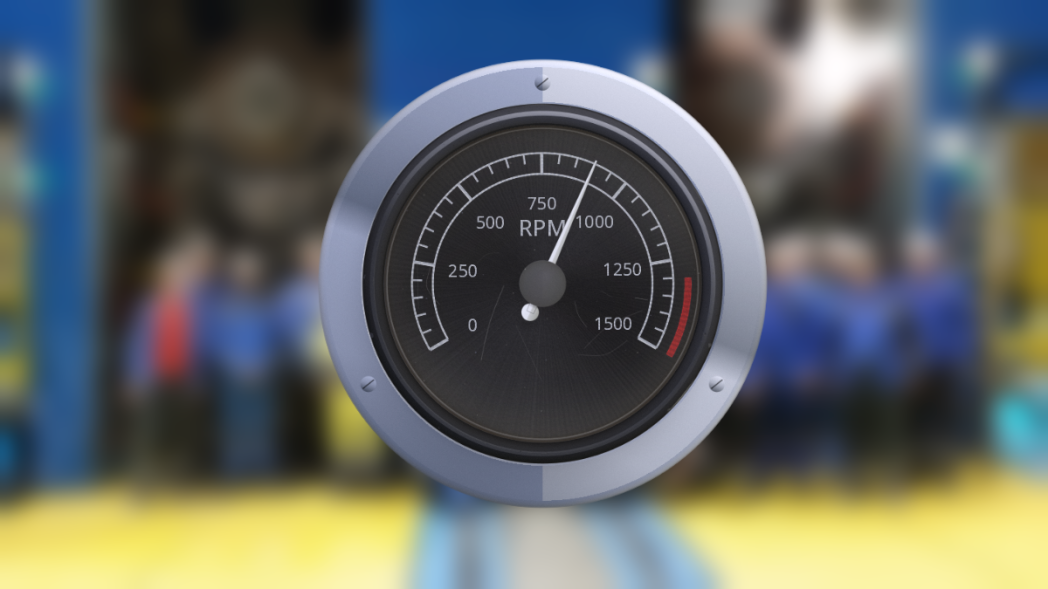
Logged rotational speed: 900; rpm
